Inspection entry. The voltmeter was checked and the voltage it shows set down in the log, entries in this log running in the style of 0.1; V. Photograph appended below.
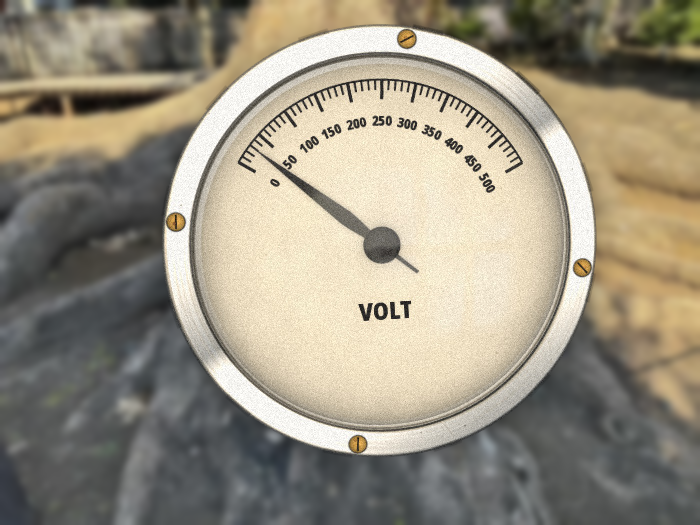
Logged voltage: 30; V
